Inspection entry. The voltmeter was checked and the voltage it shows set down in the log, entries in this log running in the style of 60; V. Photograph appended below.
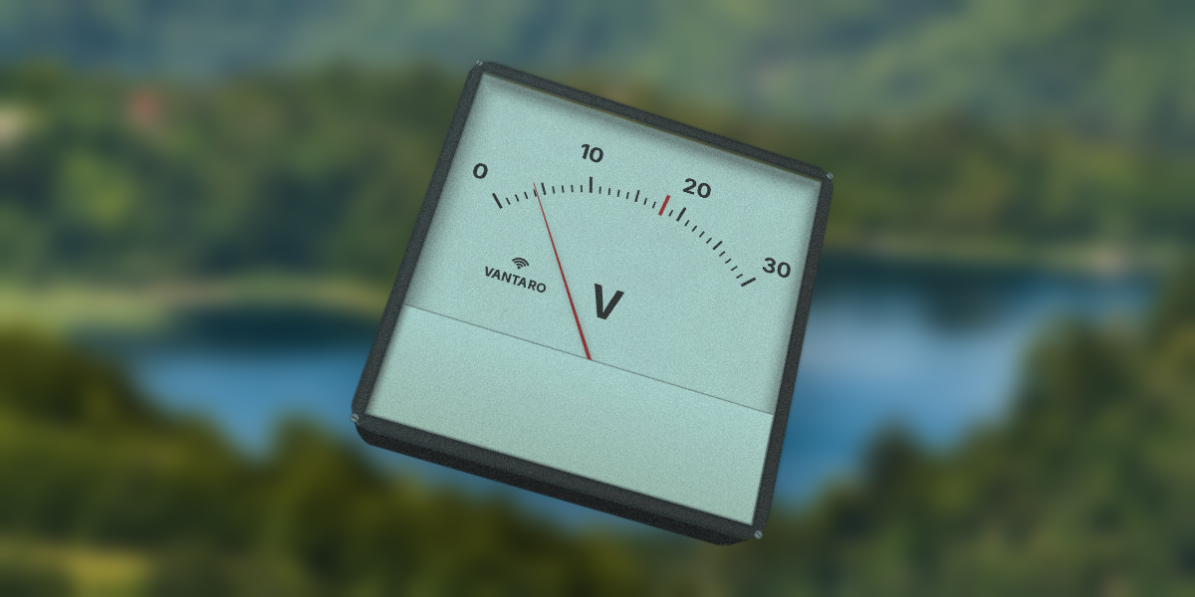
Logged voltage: 4; V
